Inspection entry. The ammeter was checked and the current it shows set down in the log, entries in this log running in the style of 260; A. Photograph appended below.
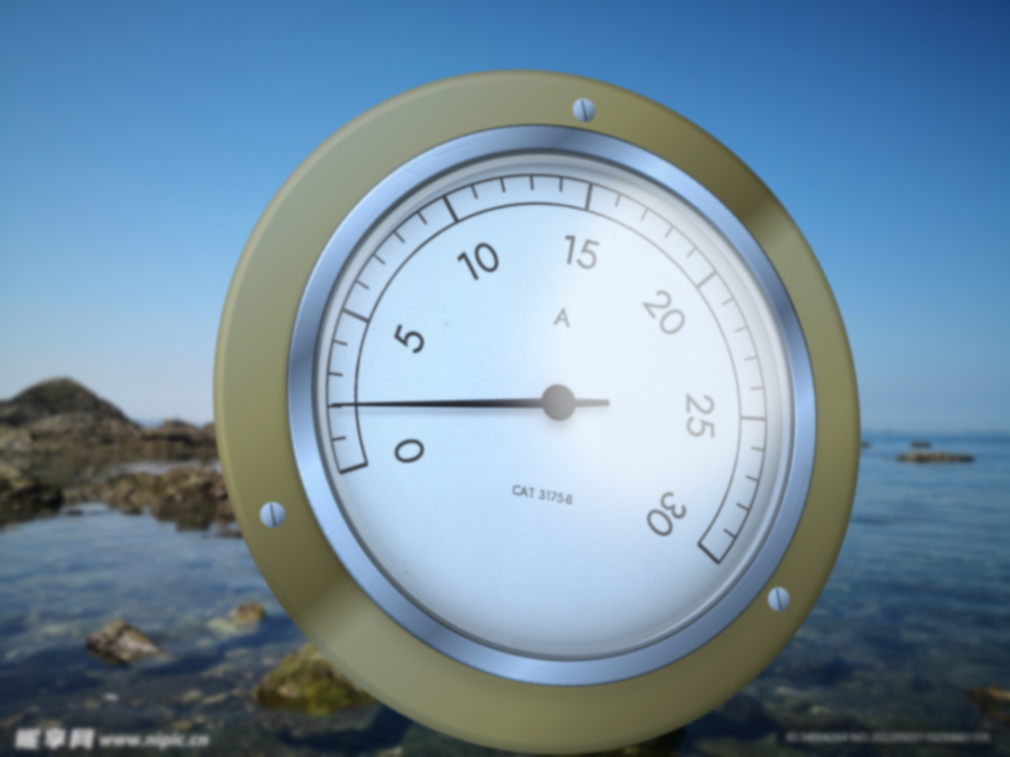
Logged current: 2; A
